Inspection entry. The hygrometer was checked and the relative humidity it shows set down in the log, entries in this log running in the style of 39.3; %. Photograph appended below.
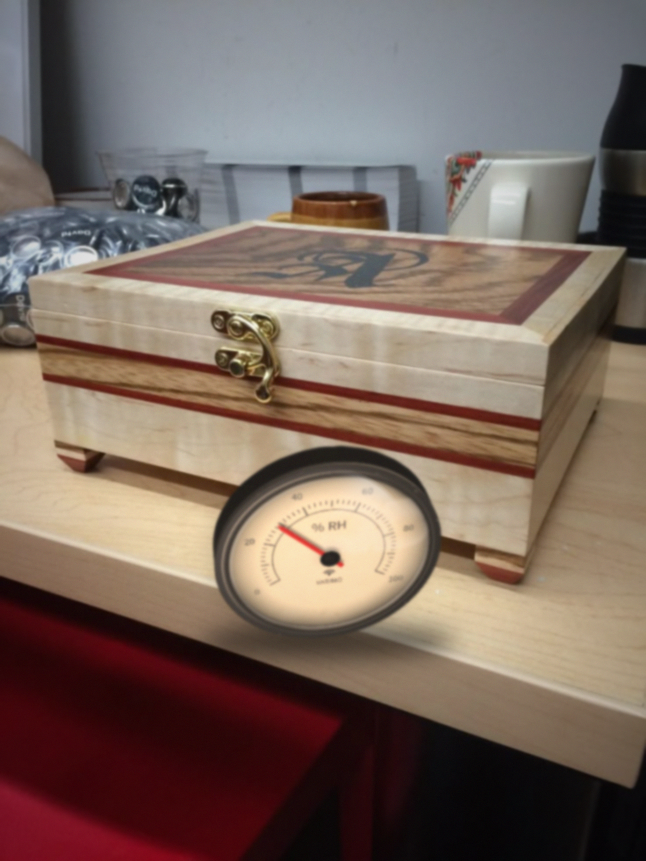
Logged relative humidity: 30; %
